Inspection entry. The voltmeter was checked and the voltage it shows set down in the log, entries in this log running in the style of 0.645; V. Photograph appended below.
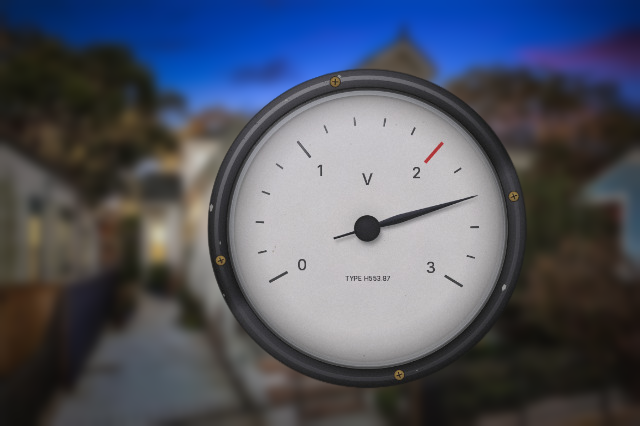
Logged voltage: 2.4; V
